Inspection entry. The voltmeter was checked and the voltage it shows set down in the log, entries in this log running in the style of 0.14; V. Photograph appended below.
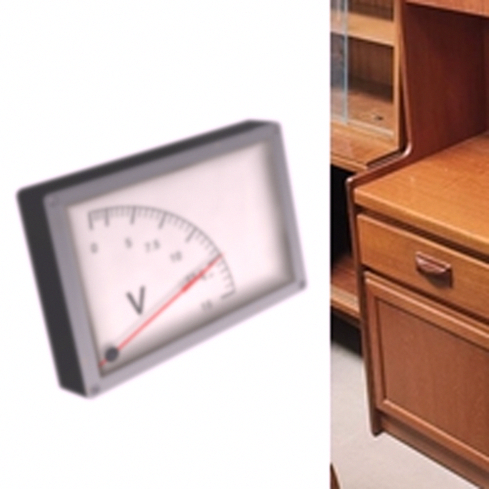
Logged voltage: 12.5; V
